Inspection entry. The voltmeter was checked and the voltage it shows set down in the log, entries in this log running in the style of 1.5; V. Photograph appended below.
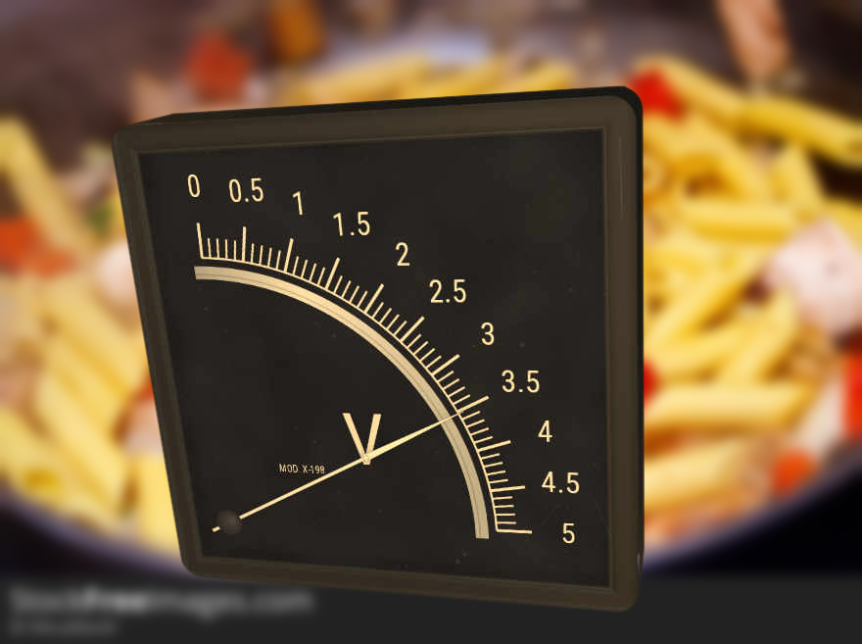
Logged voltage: 3.5; V
